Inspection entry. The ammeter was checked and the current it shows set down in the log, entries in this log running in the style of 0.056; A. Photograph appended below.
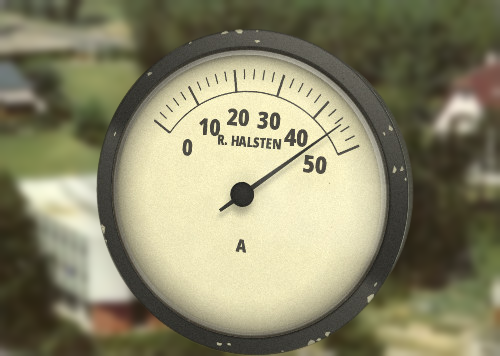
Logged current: 45; A
